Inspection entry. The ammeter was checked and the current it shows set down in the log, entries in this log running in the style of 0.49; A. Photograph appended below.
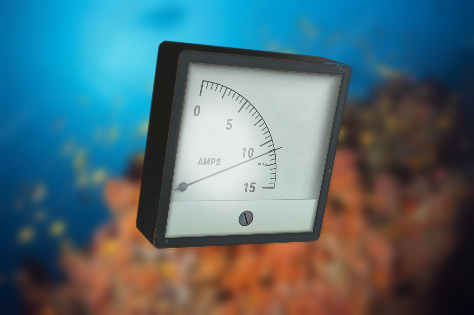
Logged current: 11; A
